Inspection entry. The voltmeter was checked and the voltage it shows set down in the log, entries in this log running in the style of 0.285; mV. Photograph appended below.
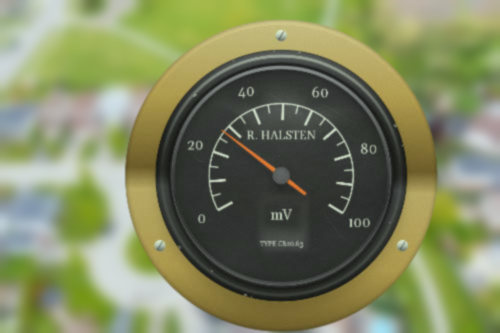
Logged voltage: 27.5; mV
